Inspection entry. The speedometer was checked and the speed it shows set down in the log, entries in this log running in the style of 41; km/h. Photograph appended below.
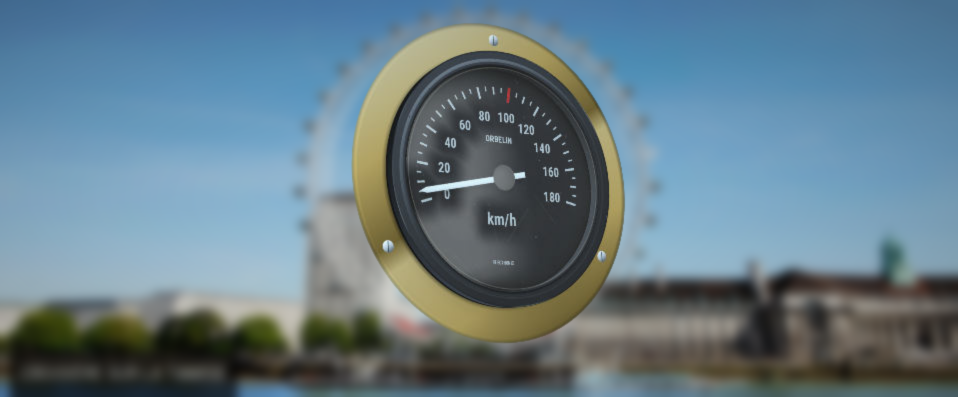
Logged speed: 5; km/h
